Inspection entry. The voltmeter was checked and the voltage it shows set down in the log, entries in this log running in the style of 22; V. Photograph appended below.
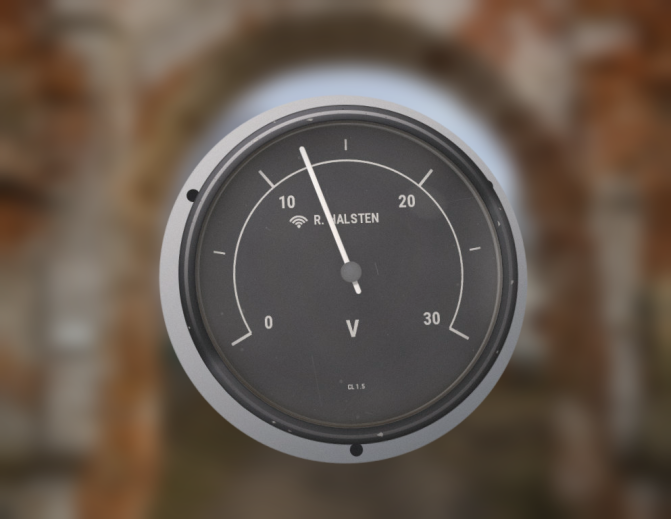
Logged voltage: 12.5; V
